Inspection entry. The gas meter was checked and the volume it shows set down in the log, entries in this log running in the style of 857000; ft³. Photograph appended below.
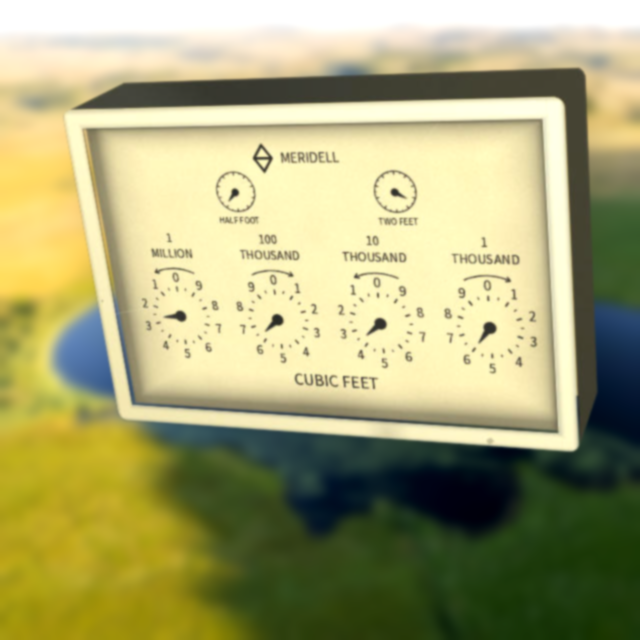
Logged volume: 263600; ft³
